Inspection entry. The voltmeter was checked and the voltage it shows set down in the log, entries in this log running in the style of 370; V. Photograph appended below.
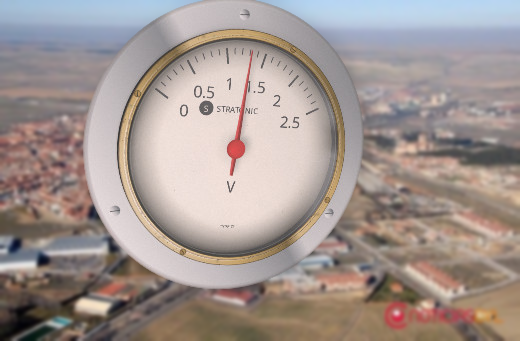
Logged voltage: 1.3; V
